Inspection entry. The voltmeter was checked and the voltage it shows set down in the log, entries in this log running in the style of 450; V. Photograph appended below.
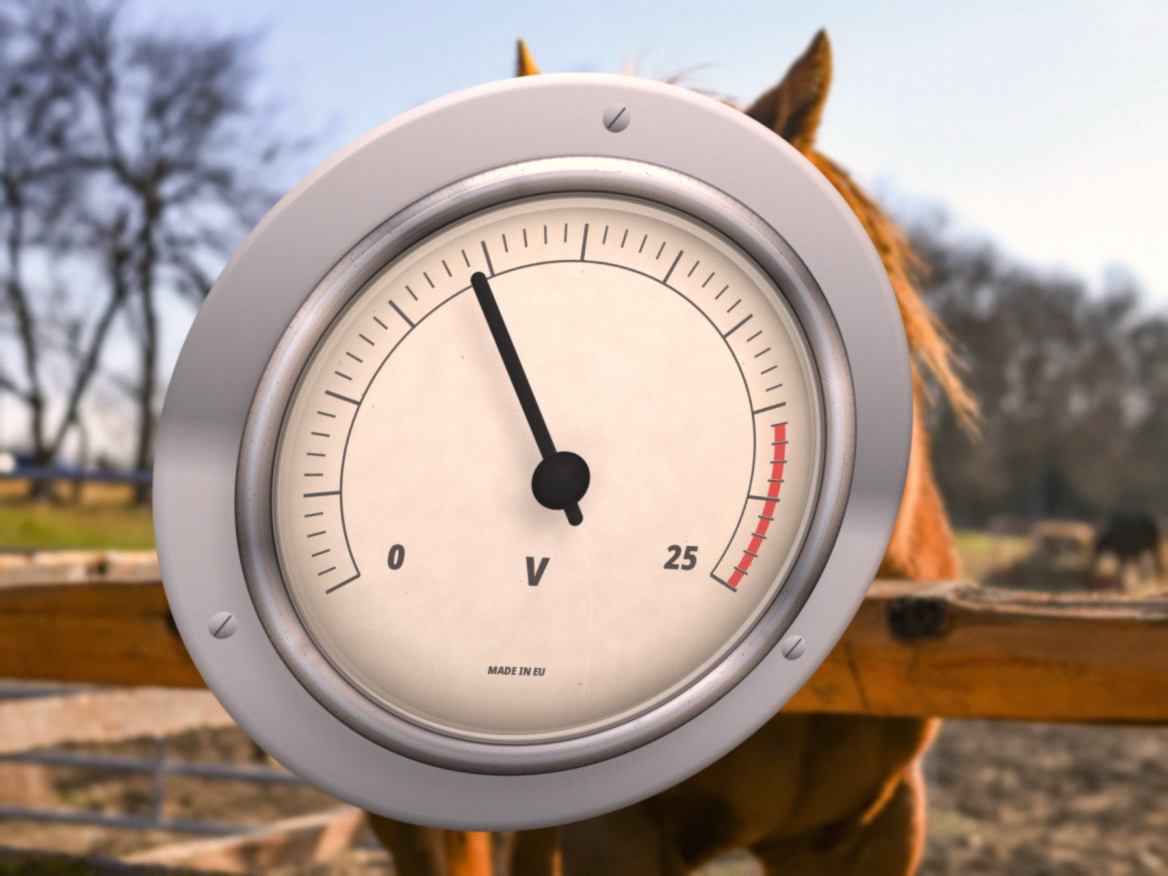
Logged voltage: 9.5; V
